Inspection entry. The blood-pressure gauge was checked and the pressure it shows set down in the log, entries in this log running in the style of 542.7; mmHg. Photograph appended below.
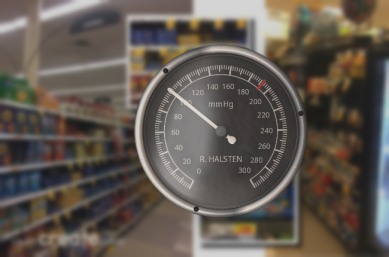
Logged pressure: 100; mmHg
